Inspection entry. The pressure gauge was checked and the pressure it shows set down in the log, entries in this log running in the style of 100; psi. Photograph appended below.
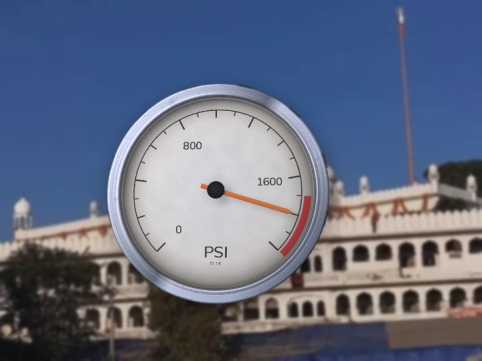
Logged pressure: 1800; psi
